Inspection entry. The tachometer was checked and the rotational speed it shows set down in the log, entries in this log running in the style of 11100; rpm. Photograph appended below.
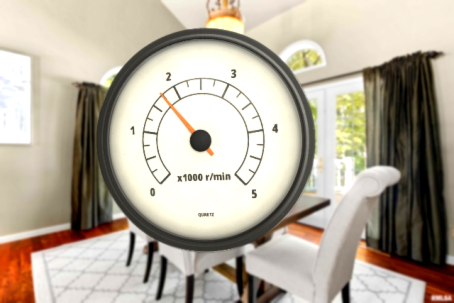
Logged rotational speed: 1750; rpm
